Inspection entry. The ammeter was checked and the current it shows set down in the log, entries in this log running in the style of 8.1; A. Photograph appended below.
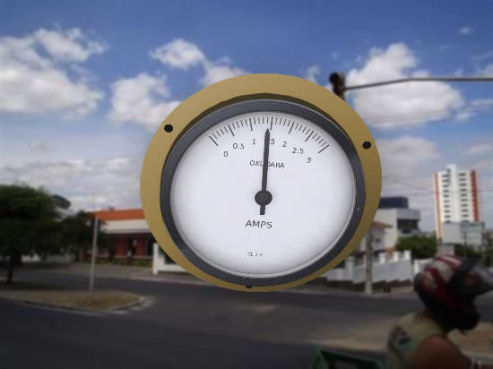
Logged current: 1.4; A
